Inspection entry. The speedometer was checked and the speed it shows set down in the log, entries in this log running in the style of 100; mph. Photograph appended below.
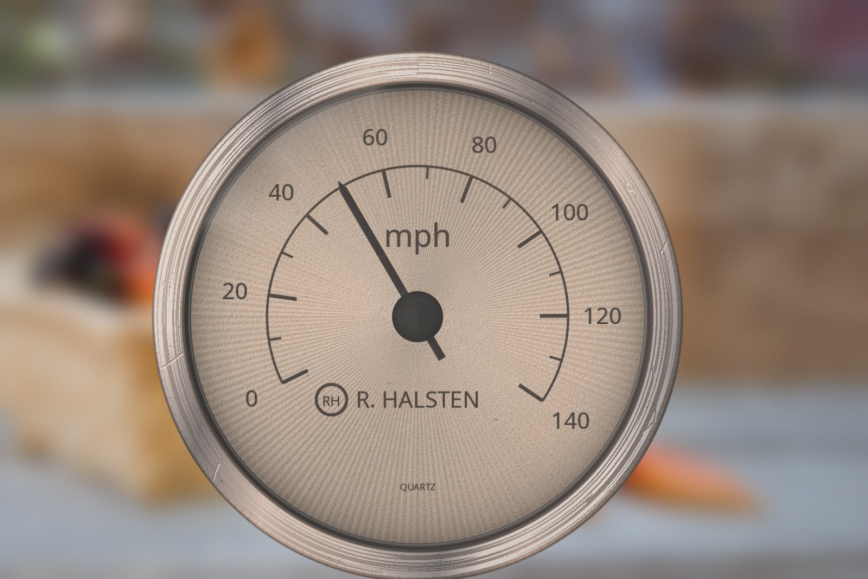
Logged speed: 50; mph
